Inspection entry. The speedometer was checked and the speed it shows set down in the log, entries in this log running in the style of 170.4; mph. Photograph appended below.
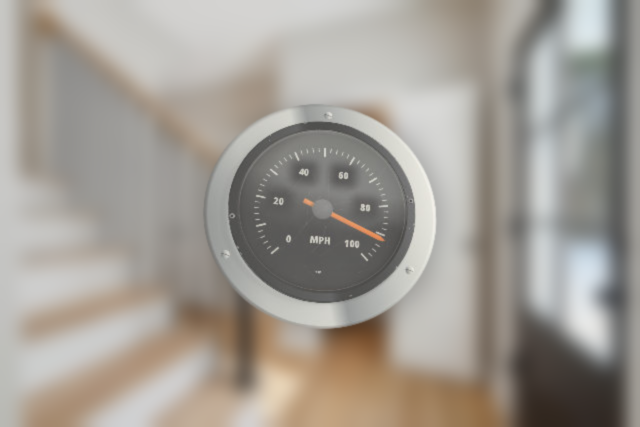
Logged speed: 92; mph
